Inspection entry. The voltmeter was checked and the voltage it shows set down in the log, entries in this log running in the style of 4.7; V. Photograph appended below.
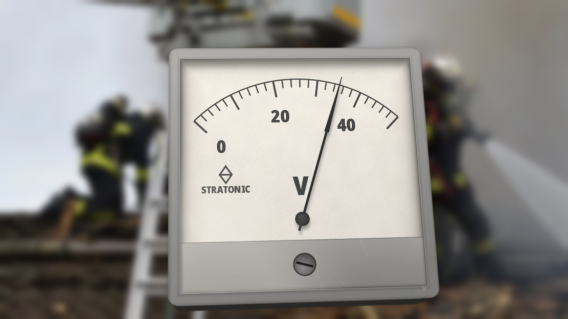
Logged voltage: 35; V
